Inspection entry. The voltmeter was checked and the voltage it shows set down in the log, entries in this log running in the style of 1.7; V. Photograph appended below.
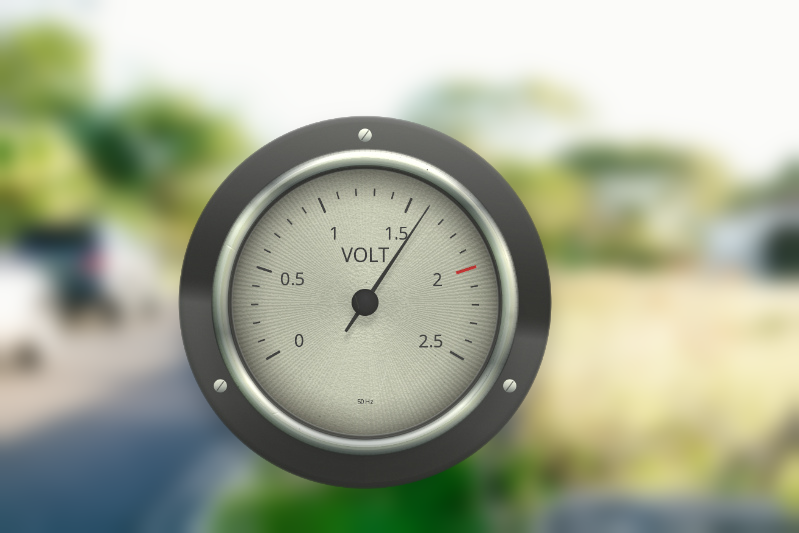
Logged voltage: 1.6; V
